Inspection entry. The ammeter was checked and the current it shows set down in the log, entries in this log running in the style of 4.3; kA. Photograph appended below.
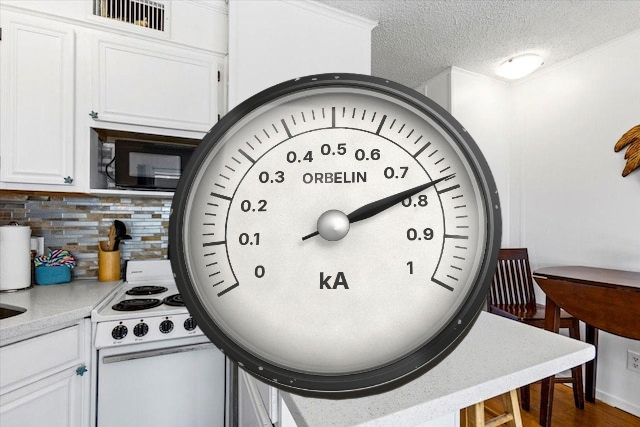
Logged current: 0.78; kA
